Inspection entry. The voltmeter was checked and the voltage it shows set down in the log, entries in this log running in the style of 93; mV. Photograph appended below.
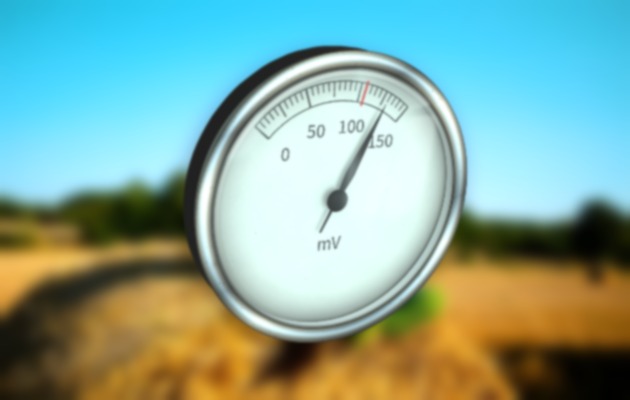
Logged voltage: 125; mV
